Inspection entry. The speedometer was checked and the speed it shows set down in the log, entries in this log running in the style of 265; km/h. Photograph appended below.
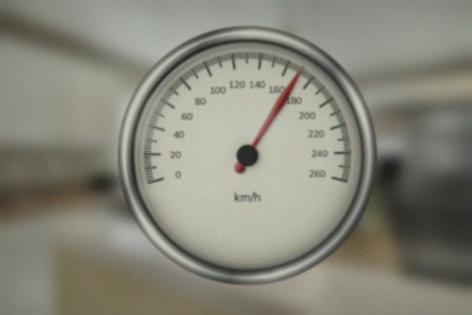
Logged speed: 170; km/h
